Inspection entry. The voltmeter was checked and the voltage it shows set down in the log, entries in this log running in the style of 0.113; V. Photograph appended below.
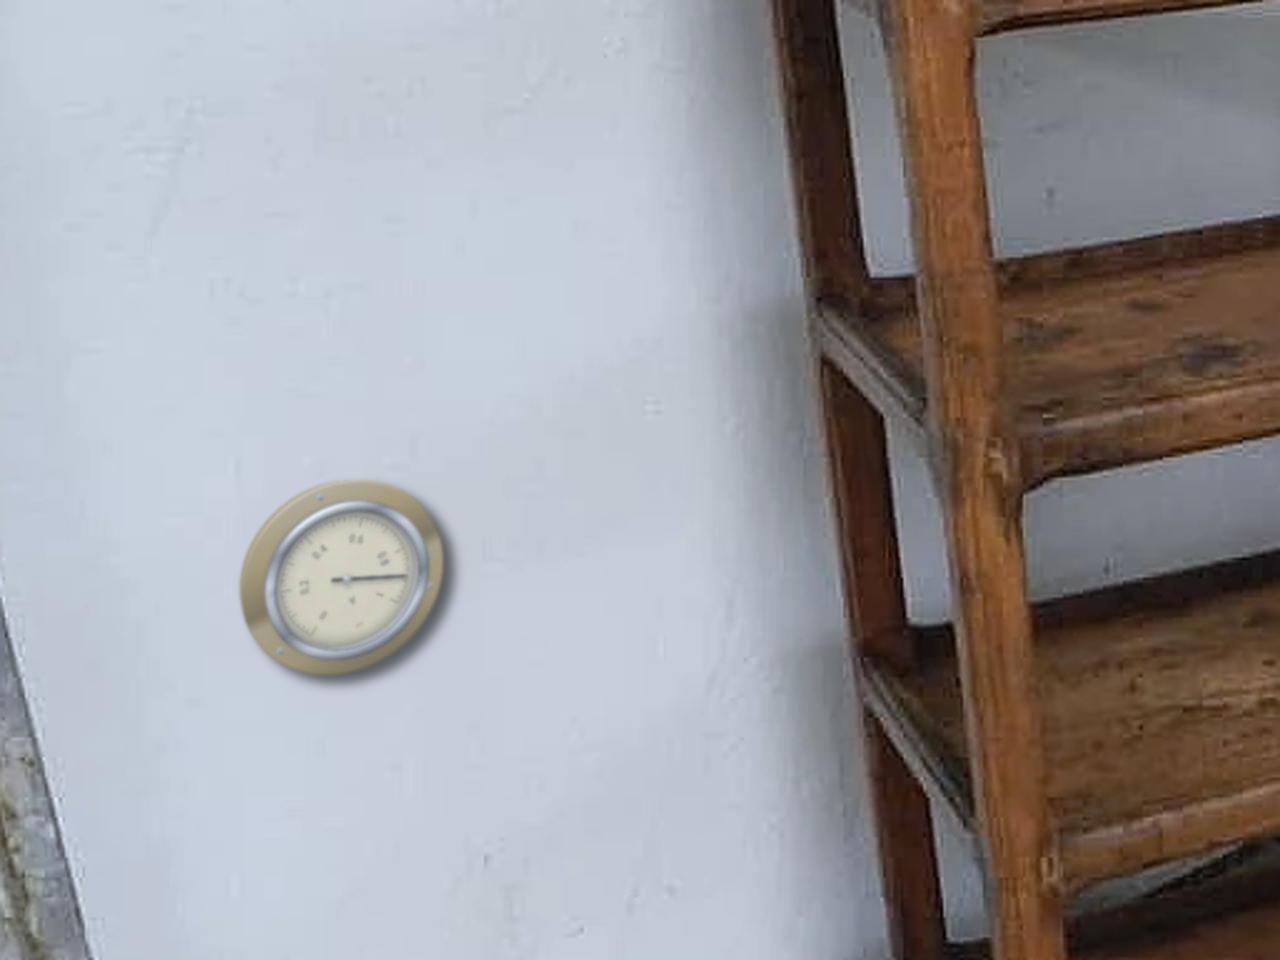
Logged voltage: 0.9; V
